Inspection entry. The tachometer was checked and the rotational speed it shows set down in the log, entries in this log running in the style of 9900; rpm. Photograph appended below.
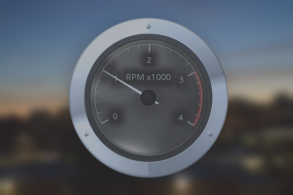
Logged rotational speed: 1000; rpm
